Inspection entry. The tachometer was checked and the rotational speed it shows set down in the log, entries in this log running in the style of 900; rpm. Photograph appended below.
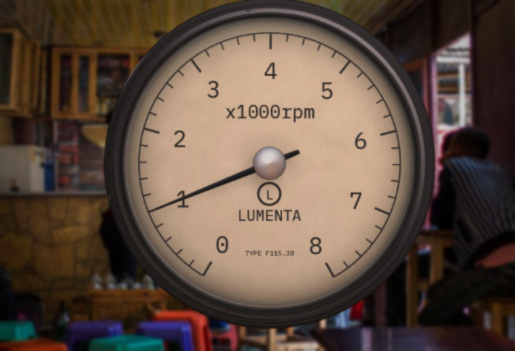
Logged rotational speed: 1000; rpm
